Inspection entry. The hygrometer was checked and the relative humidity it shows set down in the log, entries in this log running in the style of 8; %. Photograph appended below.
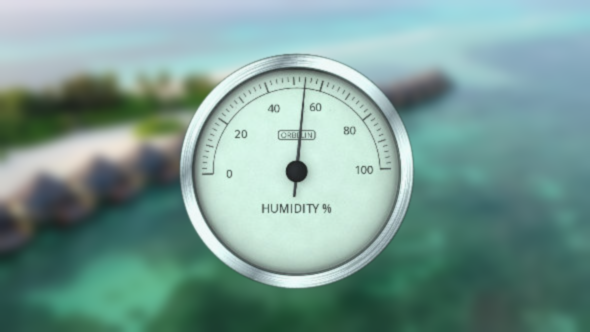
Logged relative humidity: 54; %
